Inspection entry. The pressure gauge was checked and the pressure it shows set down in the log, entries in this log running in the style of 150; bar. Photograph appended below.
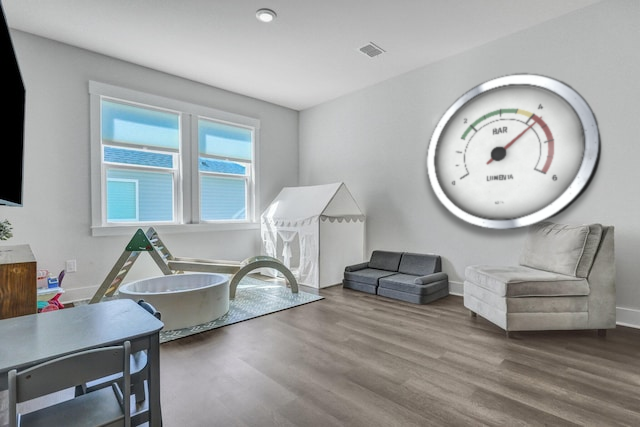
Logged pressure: 4.25; bar
